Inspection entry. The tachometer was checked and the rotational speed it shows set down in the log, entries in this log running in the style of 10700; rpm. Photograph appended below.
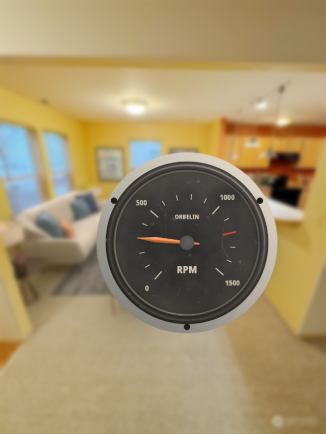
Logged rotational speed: 300; rpm
